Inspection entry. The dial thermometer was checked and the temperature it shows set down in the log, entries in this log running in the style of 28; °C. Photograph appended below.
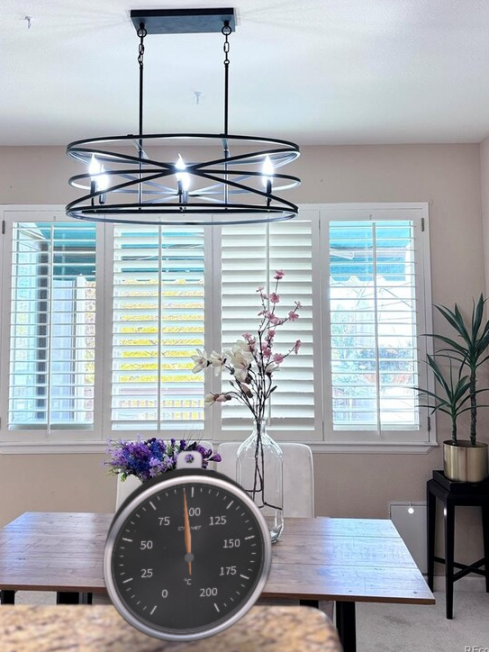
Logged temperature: 95; °C
